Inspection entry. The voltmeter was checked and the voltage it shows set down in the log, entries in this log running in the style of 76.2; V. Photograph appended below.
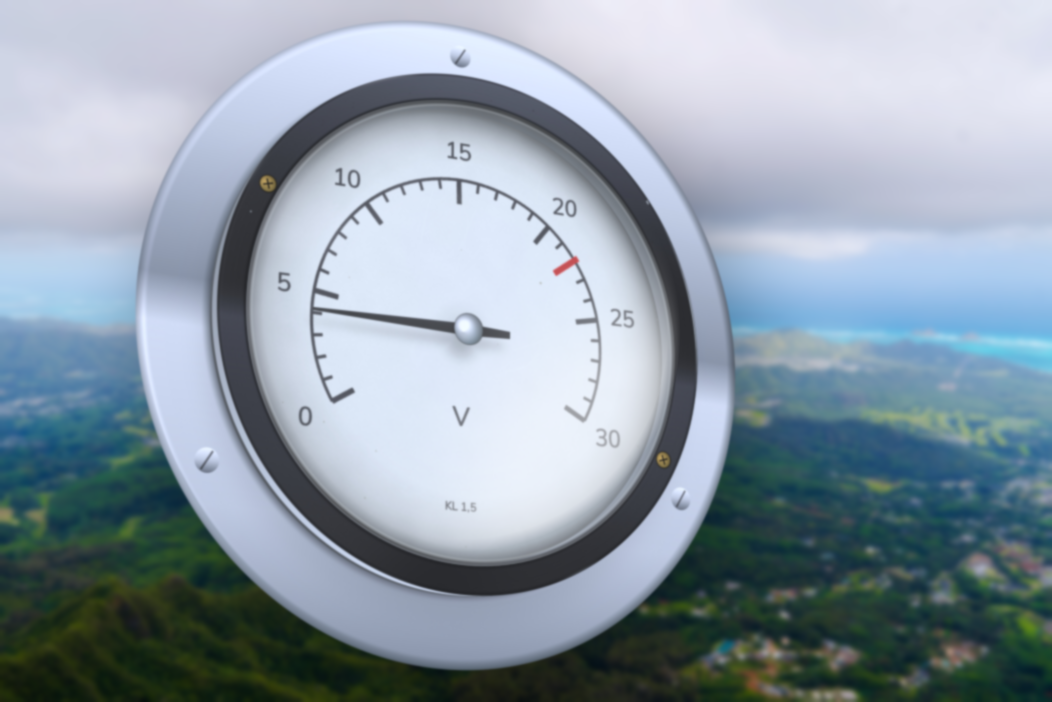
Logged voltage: 4; V
